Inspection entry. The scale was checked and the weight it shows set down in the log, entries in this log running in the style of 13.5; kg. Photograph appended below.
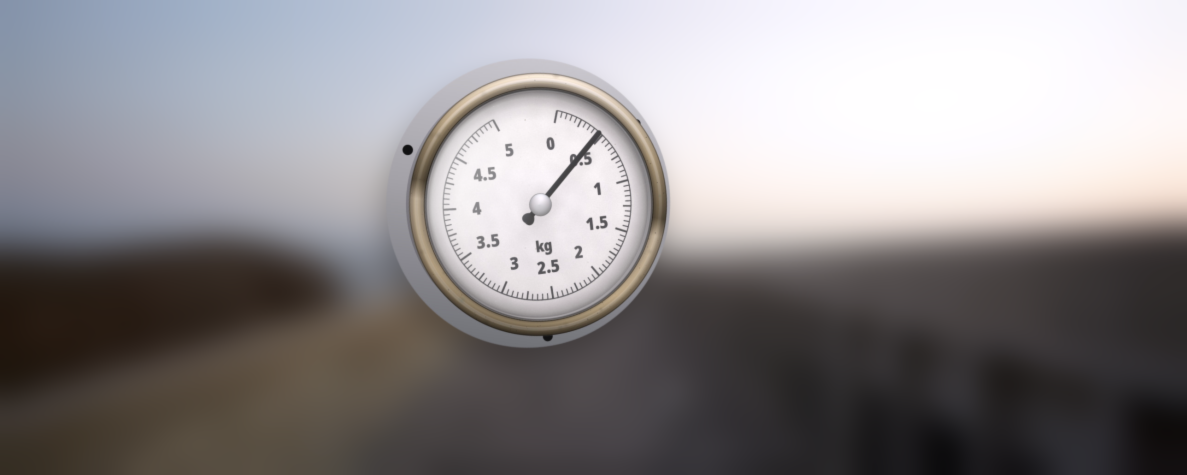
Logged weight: 0.45; kg
